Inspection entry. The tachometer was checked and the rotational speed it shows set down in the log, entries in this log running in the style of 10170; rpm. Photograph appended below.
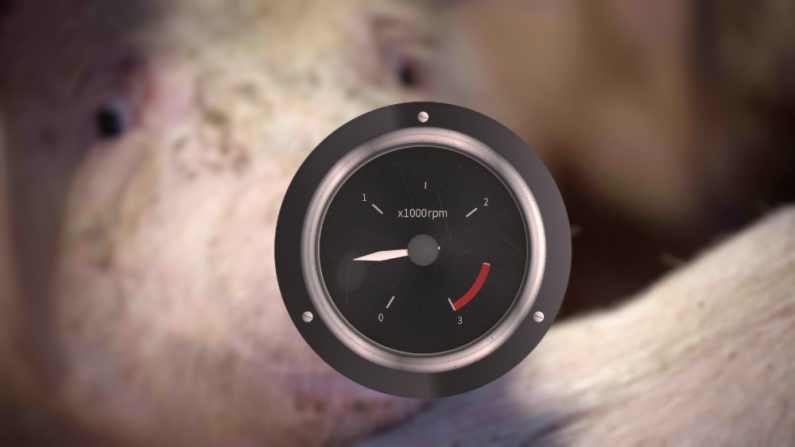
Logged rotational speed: 500; rpm
